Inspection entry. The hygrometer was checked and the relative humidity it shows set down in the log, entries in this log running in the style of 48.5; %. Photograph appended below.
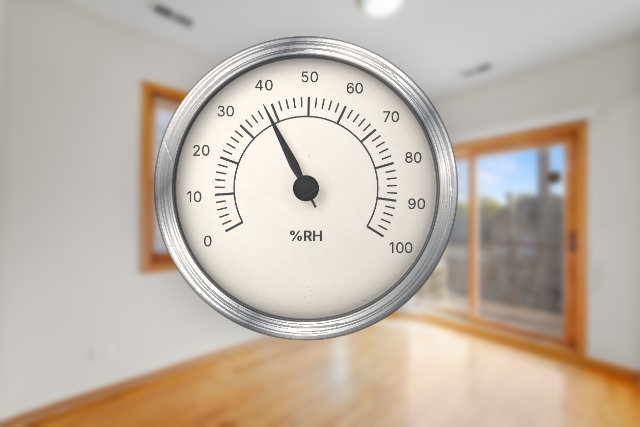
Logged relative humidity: 38; %
